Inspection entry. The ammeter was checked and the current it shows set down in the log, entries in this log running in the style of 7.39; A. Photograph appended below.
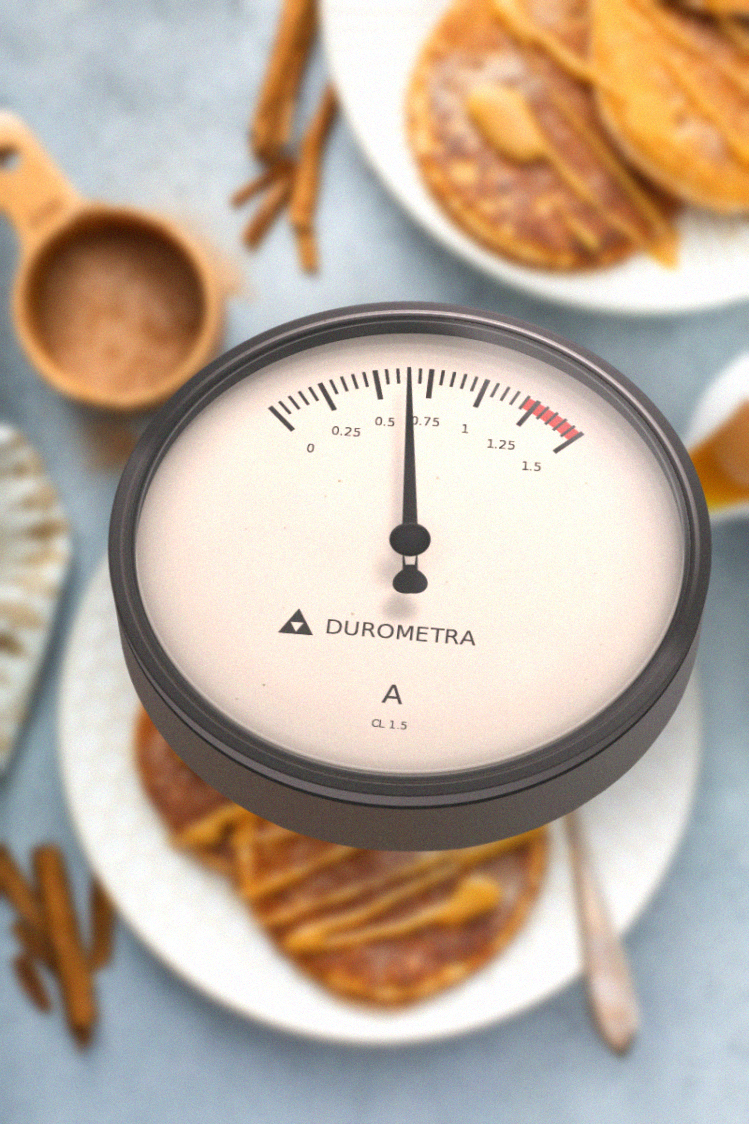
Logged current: 0.65; A
